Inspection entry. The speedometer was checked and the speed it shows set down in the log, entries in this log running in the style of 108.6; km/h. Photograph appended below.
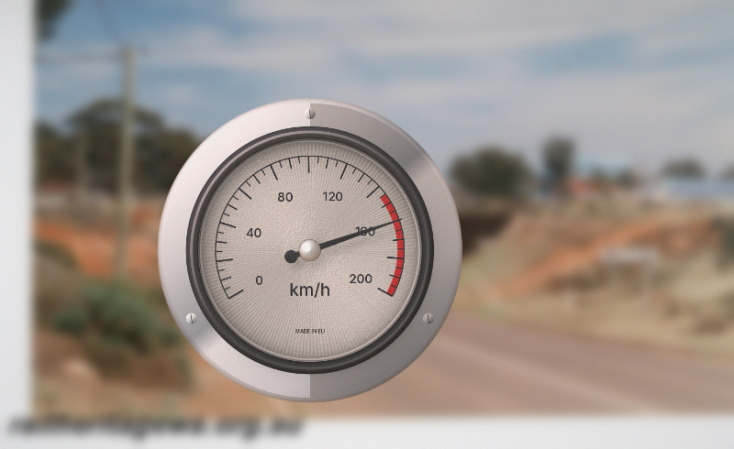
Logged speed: 160; km/h
